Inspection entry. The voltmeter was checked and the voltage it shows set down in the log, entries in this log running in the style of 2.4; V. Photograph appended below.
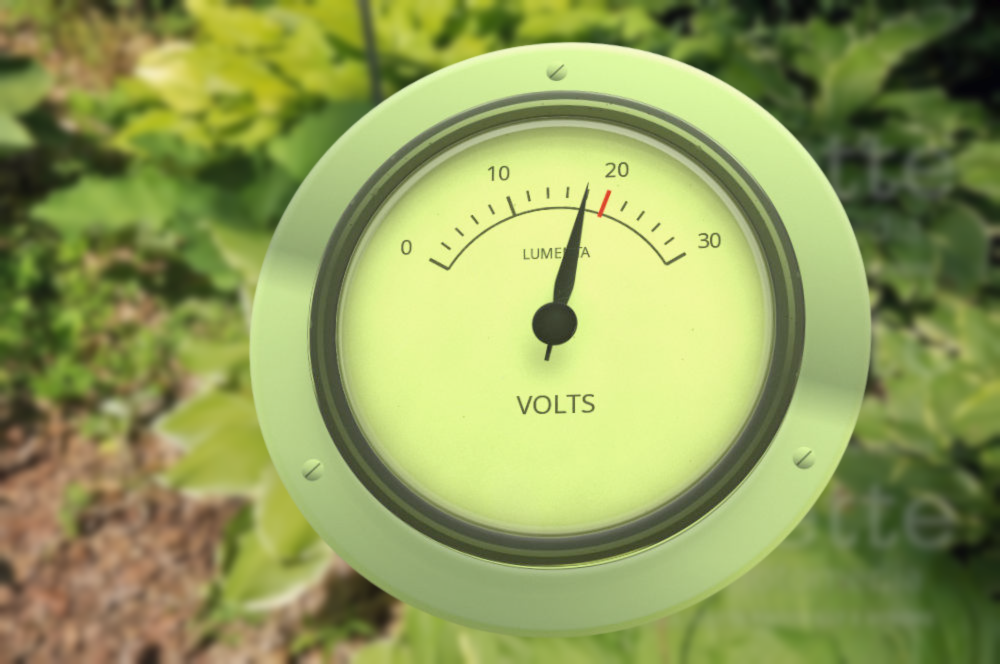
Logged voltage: 18; V
